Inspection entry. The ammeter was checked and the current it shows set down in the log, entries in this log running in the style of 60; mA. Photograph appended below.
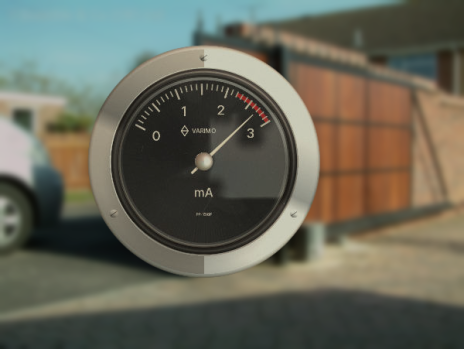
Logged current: 2.7; mA
